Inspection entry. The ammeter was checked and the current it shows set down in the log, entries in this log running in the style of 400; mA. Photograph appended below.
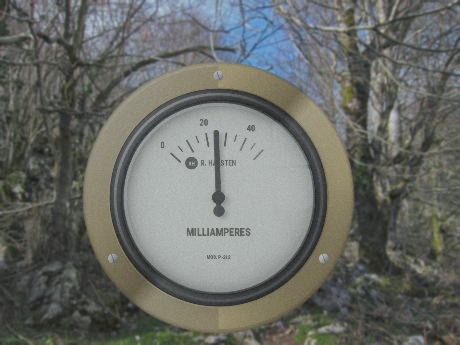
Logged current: 25; mA
